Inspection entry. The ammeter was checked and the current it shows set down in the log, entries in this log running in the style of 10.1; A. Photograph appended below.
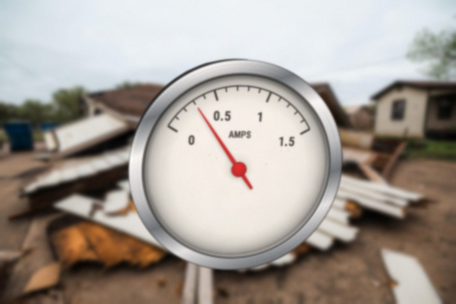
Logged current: 0.3; A
